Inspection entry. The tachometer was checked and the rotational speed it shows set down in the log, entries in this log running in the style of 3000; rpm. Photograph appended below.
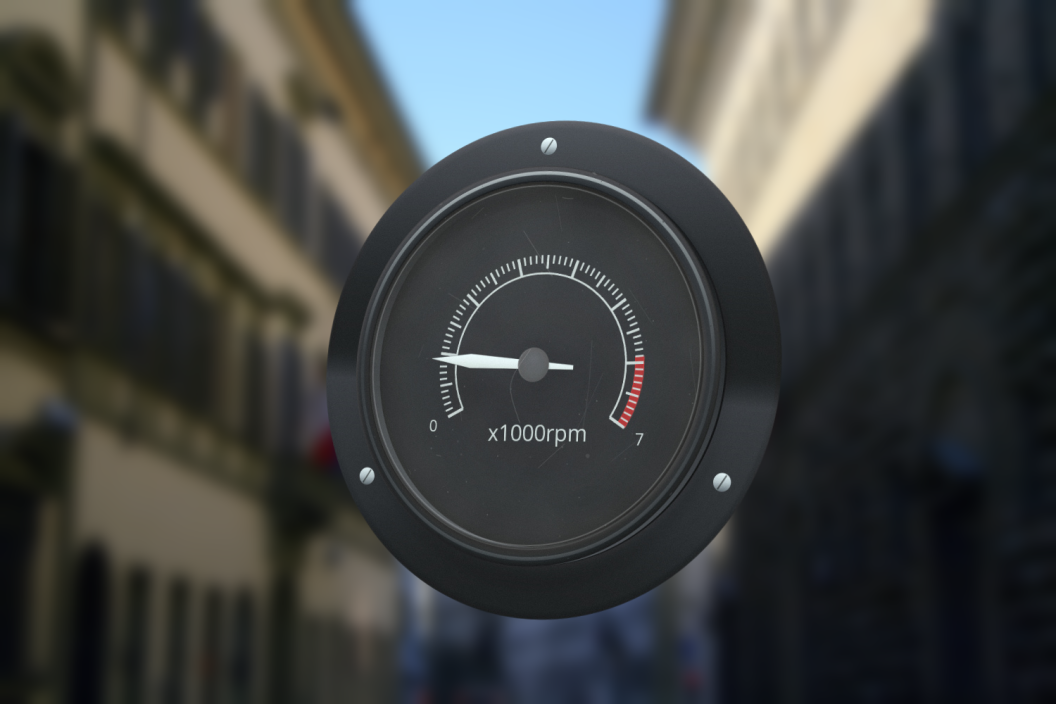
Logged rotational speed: 900; rpm
